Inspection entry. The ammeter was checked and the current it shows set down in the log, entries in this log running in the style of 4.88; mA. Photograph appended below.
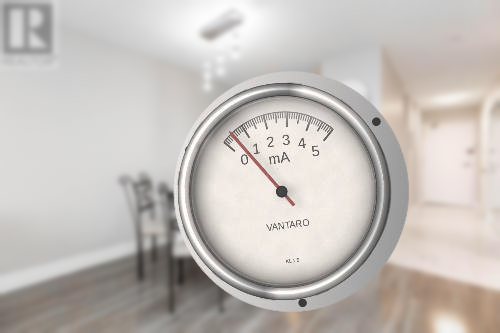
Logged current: 0.5; mA
